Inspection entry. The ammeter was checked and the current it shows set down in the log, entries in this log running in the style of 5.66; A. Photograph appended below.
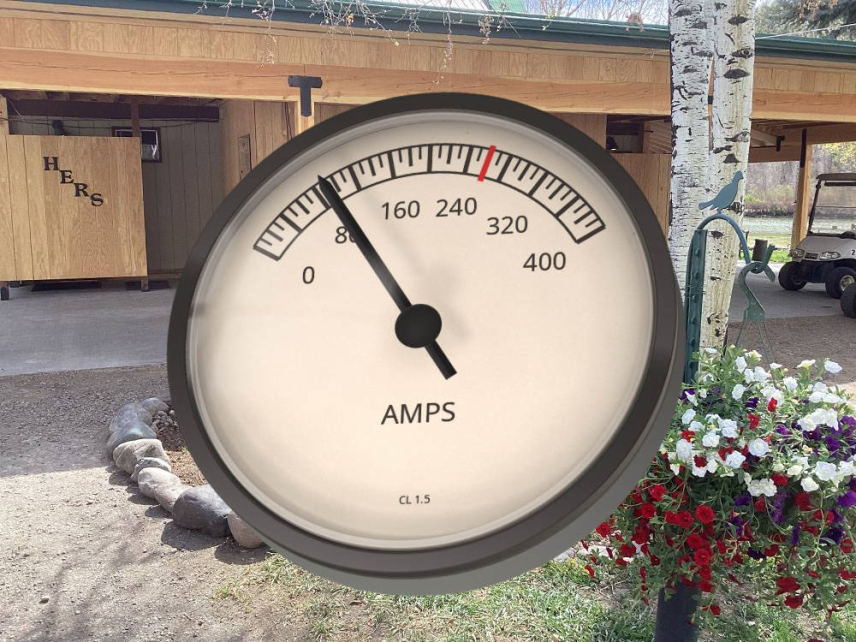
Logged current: 90; A
